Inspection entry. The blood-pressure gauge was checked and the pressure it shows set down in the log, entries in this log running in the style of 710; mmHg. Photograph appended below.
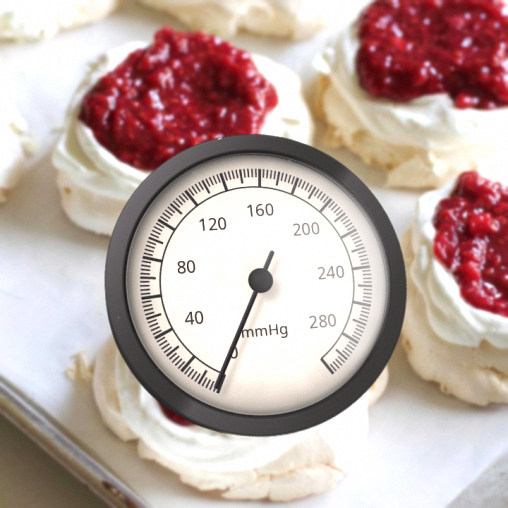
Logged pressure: 2; mmHg
